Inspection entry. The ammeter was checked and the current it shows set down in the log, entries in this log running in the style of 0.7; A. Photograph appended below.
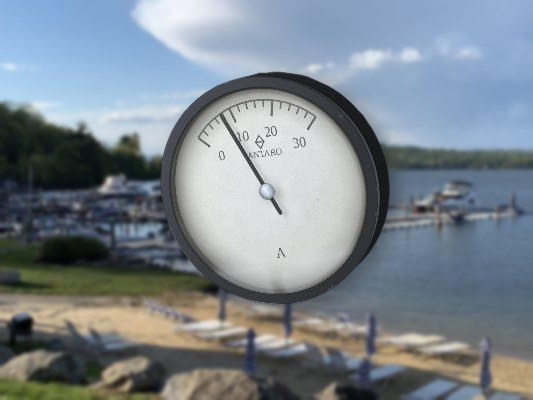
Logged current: 8; A
